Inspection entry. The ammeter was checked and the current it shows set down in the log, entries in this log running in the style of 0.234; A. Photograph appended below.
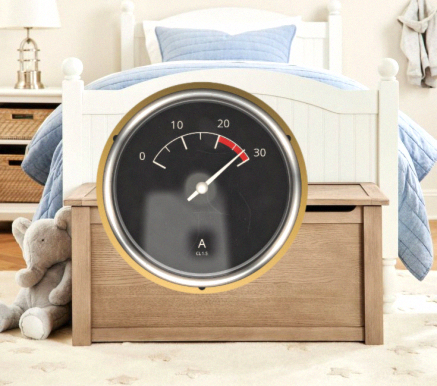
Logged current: 27.5; A
